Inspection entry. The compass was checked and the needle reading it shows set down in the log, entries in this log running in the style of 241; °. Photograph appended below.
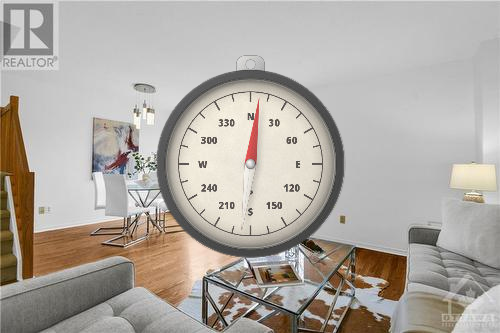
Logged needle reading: 7.5; °
